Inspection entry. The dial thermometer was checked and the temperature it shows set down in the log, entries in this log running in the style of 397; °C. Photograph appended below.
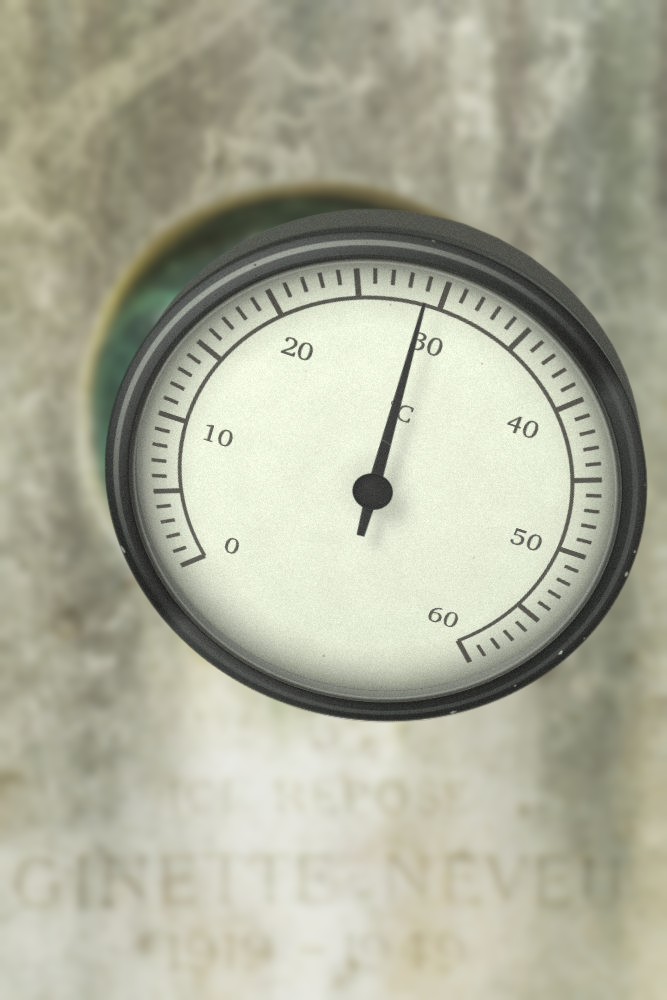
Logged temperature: 29; °C
